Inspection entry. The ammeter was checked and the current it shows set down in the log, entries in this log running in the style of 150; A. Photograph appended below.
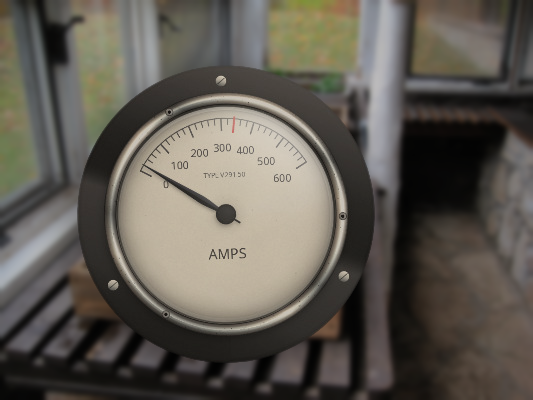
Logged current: 20; A
